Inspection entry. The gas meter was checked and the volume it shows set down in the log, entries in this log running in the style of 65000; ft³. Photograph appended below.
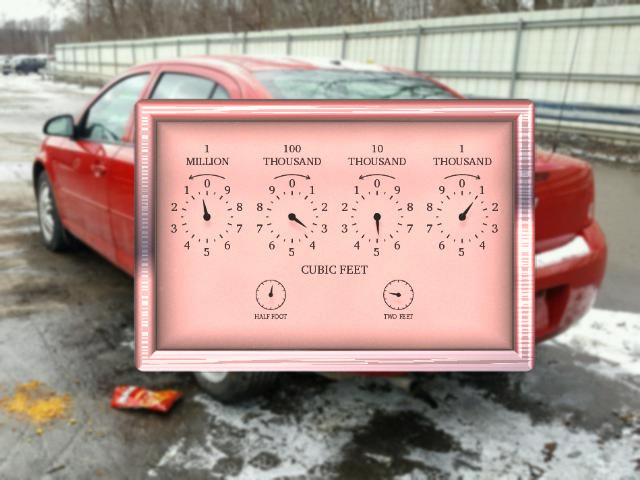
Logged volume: 35100; ft³
